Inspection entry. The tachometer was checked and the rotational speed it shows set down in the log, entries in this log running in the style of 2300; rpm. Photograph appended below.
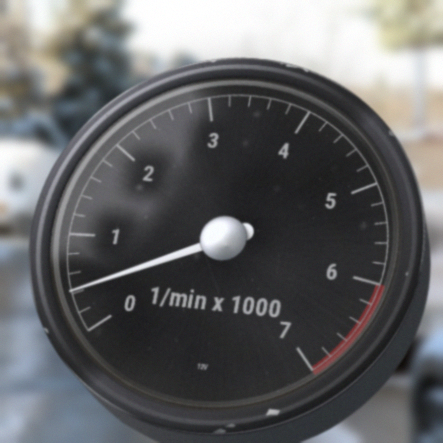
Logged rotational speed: 400; rpm
